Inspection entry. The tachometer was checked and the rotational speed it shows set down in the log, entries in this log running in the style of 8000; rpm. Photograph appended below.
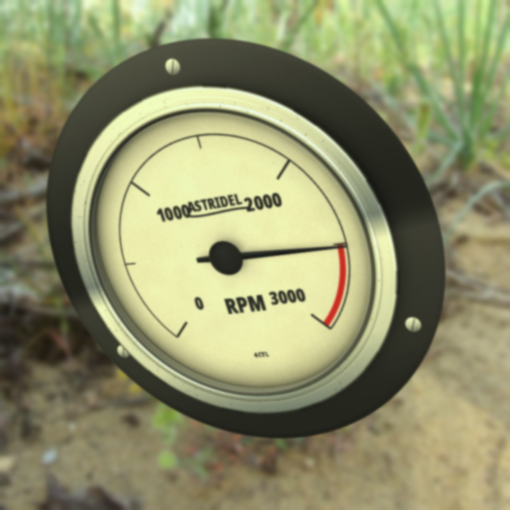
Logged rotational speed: 2500; rpm
